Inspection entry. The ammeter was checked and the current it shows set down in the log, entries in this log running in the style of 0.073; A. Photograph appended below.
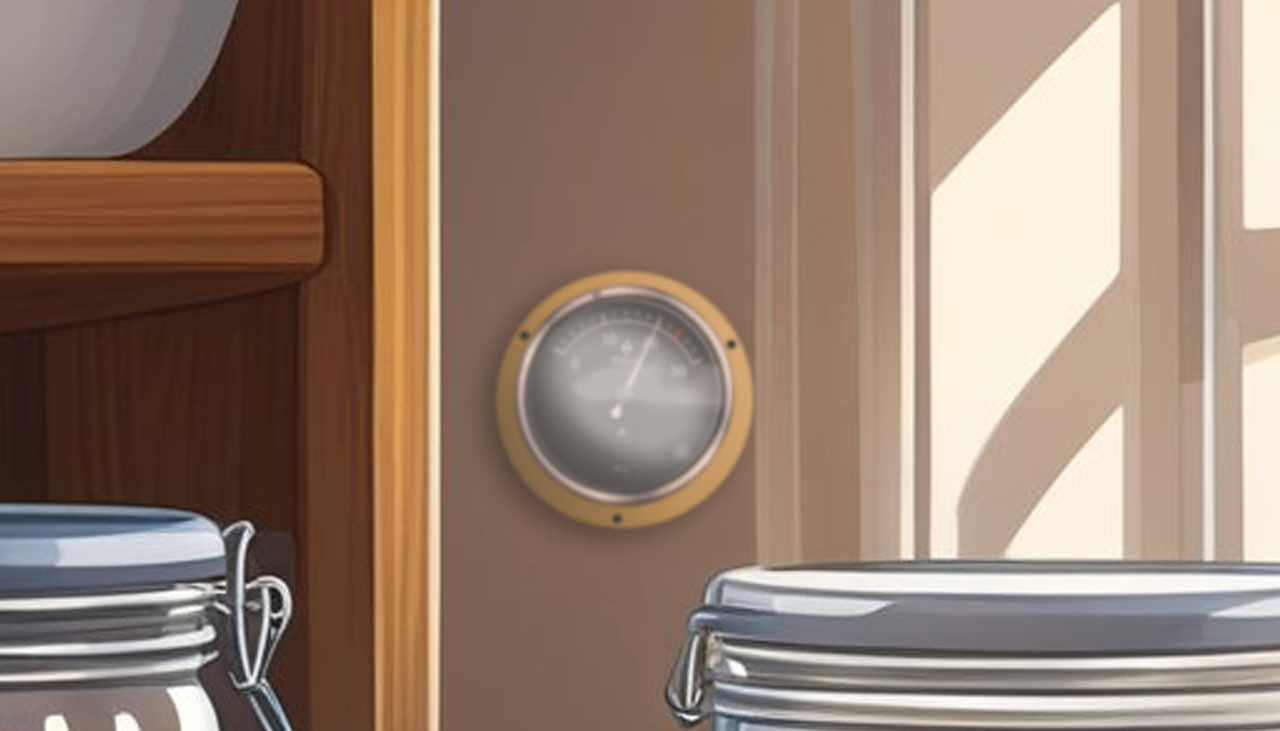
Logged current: 20; A
